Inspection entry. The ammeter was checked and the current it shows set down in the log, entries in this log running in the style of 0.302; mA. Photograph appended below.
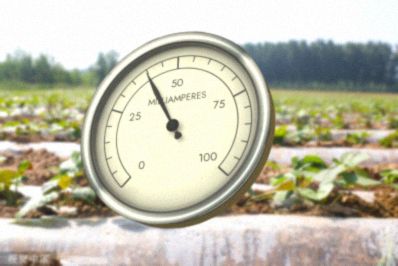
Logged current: 40; mA
